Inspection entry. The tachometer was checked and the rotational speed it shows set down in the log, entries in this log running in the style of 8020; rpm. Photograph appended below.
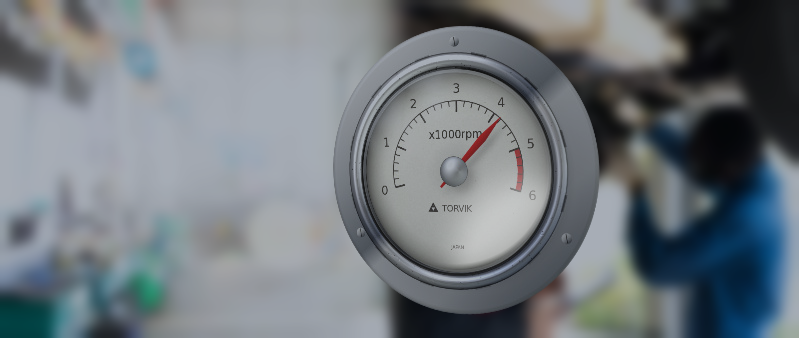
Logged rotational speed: 4200; rpm
